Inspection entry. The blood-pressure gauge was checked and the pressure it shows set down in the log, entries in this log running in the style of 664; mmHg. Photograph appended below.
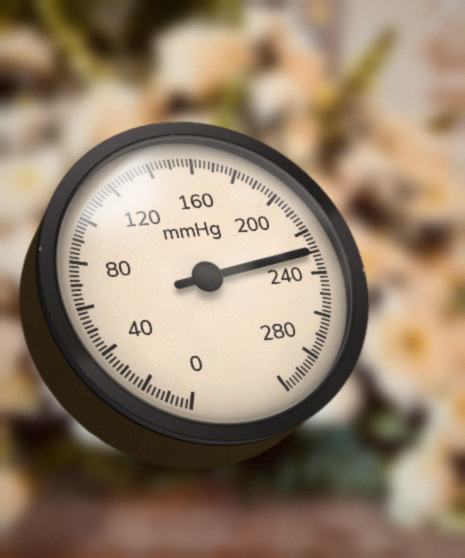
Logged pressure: 230; mmHg
